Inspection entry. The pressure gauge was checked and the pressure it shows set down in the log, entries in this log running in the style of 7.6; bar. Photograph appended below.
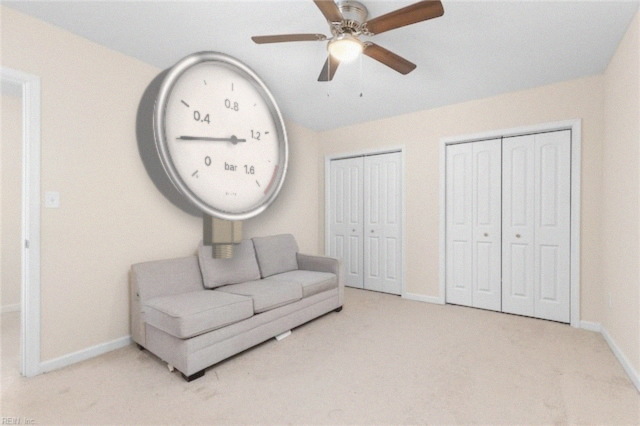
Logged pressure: 0.2; bar
